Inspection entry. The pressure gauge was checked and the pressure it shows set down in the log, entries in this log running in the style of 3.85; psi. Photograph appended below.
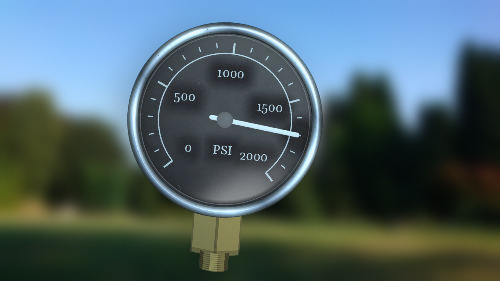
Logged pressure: 1700; psi
